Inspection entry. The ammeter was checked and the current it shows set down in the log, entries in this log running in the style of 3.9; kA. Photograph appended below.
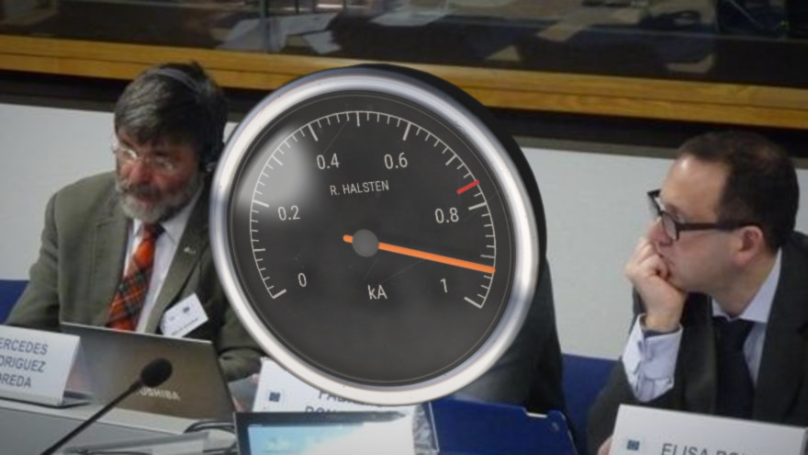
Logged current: 0.92; kA
